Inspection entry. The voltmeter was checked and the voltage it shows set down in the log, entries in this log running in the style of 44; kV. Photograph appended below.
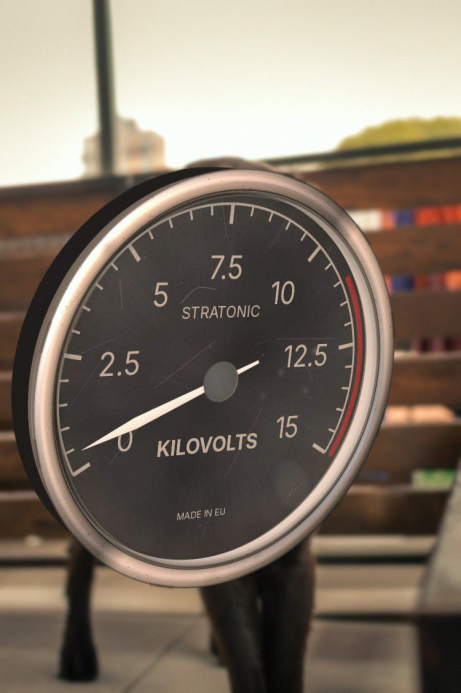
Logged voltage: 0.5; kV
